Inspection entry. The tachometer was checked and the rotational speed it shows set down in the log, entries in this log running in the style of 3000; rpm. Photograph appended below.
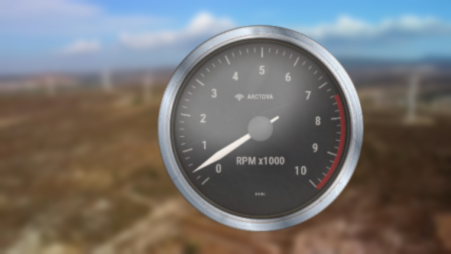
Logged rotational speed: 400; rpm
